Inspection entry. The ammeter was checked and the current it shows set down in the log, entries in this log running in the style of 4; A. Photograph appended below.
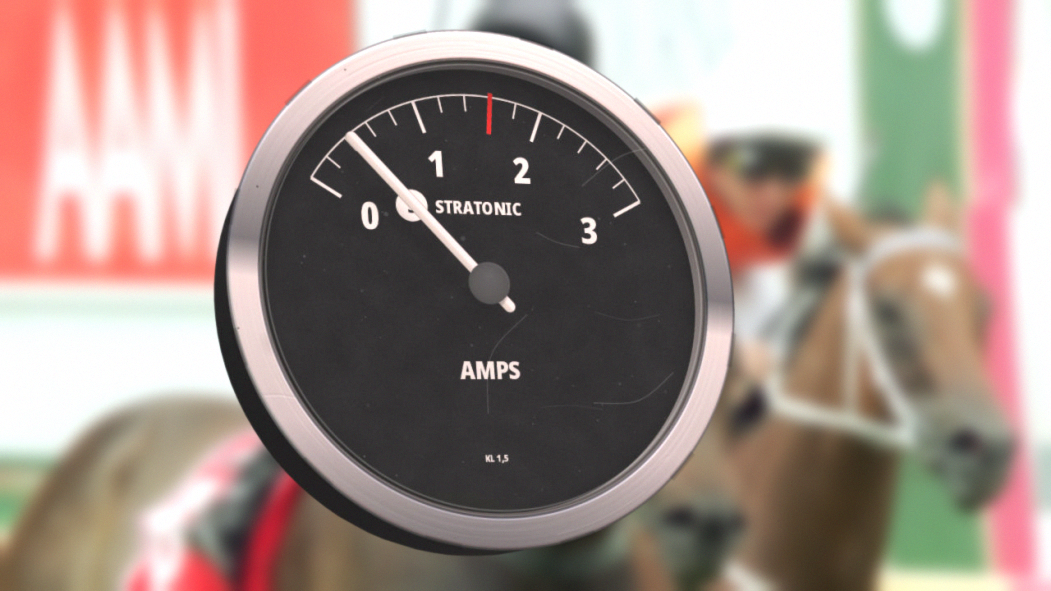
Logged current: 0.4; A
